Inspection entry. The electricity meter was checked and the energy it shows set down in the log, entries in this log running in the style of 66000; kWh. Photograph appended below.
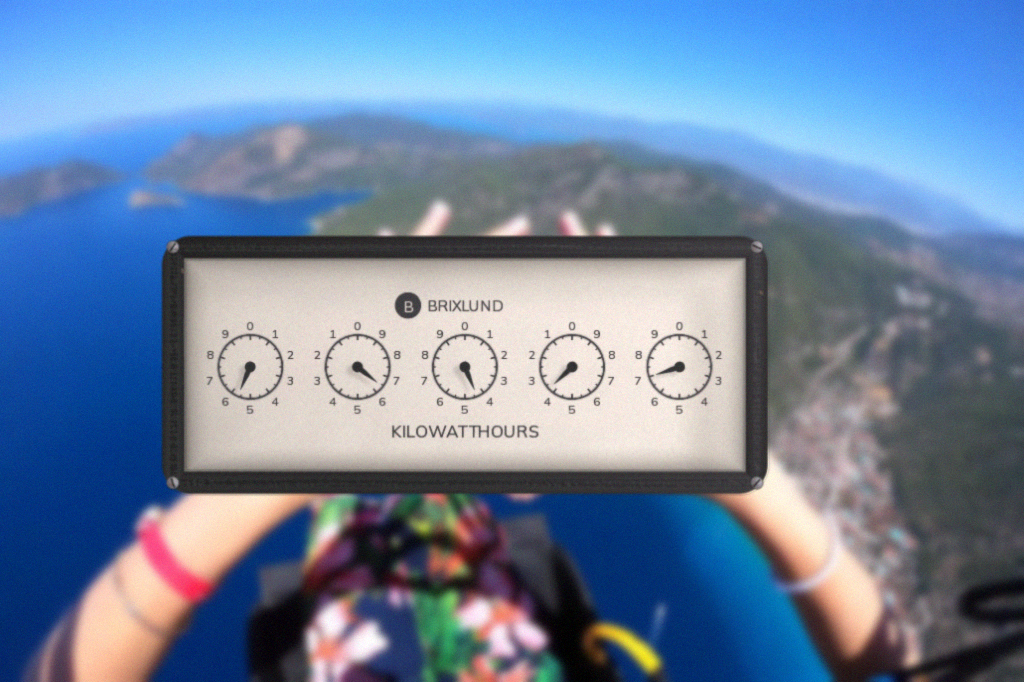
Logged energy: 56437; kWh
